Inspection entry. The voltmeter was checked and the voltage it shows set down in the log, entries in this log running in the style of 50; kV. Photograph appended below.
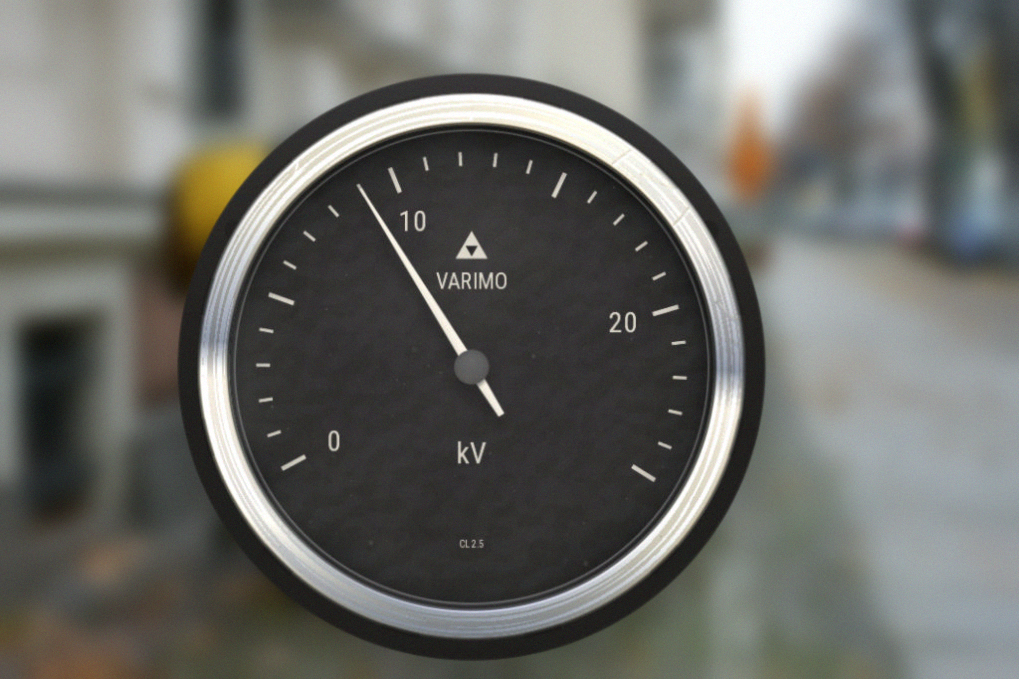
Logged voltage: 9; kV
